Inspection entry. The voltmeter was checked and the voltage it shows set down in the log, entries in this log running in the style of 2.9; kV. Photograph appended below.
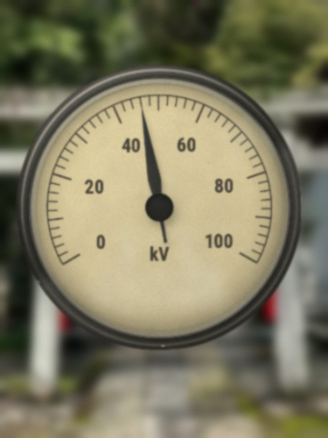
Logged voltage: 46; kV
